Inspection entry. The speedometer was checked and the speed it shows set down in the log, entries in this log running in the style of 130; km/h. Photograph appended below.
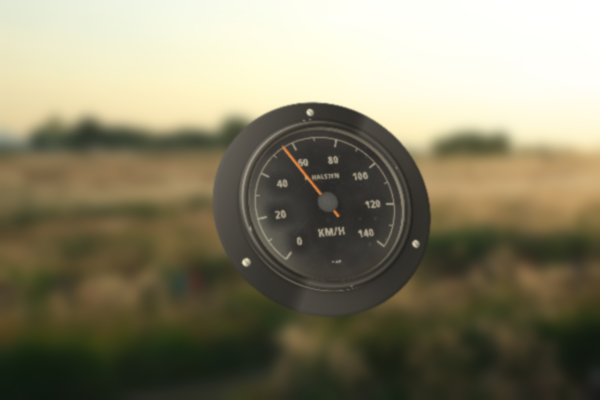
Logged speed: 55; km/h
